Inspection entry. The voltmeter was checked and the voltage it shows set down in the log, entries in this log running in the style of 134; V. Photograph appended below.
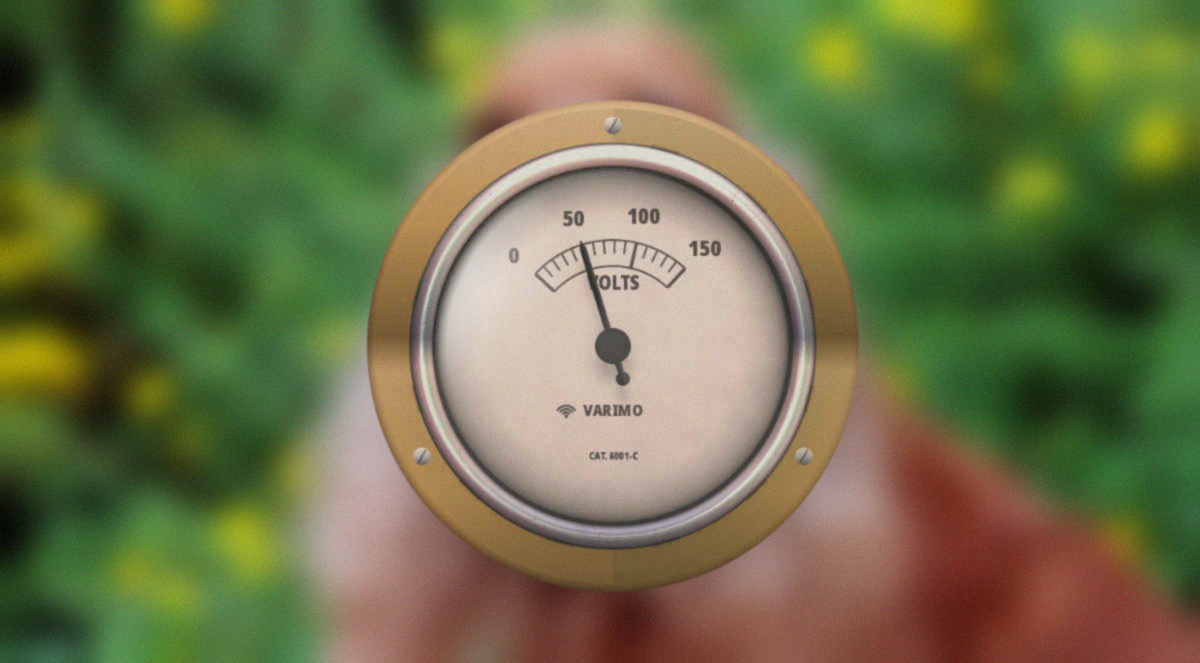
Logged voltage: 50; V
